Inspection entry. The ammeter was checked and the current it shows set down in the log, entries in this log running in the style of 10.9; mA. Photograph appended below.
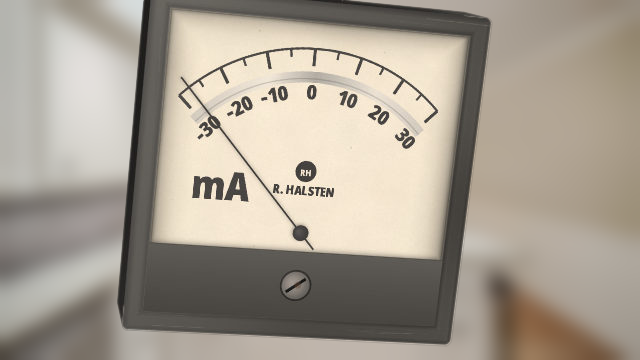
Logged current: -27.5; mA
